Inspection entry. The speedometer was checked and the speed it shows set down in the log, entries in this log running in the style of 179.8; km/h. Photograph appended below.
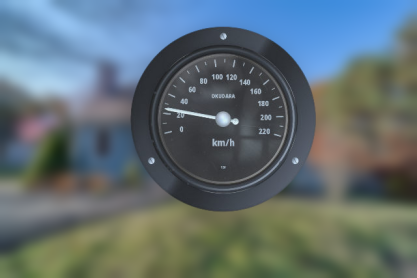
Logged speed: 25; km/h
